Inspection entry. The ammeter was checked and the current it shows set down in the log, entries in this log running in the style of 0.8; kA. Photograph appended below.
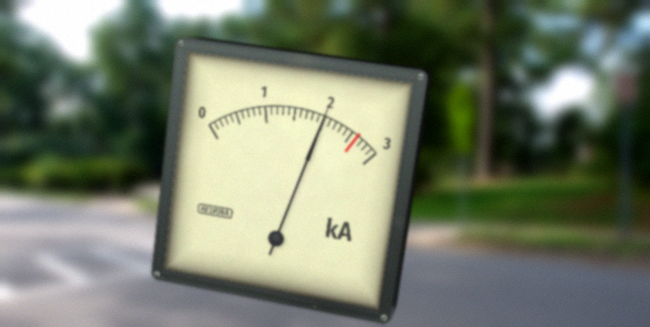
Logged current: 2; kA
